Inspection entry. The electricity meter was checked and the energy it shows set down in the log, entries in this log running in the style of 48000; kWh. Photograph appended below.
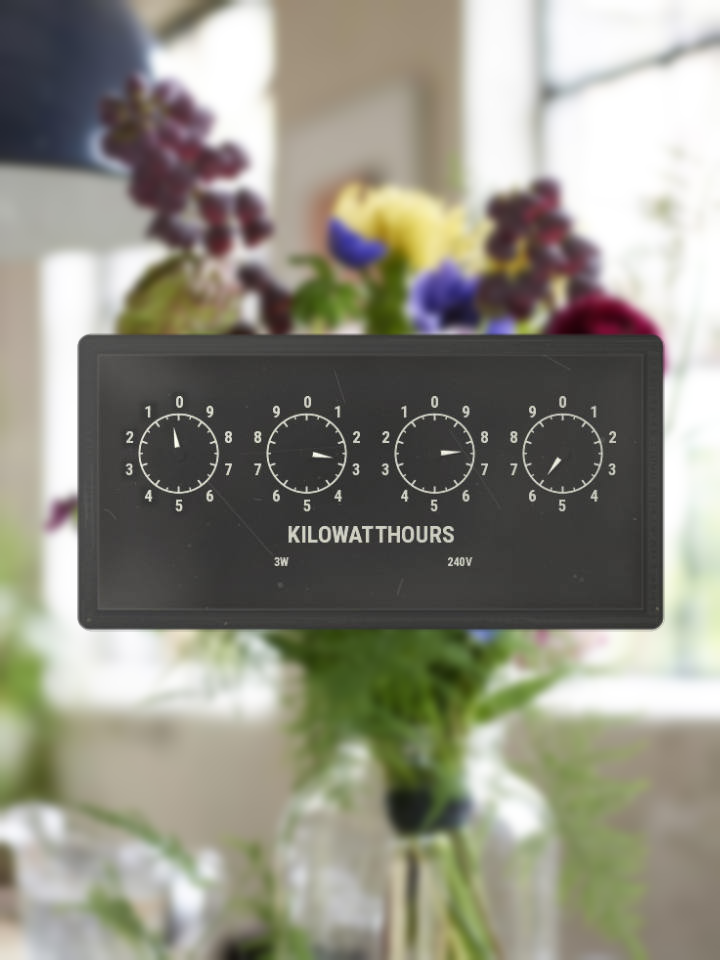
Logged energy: 276; kWh
